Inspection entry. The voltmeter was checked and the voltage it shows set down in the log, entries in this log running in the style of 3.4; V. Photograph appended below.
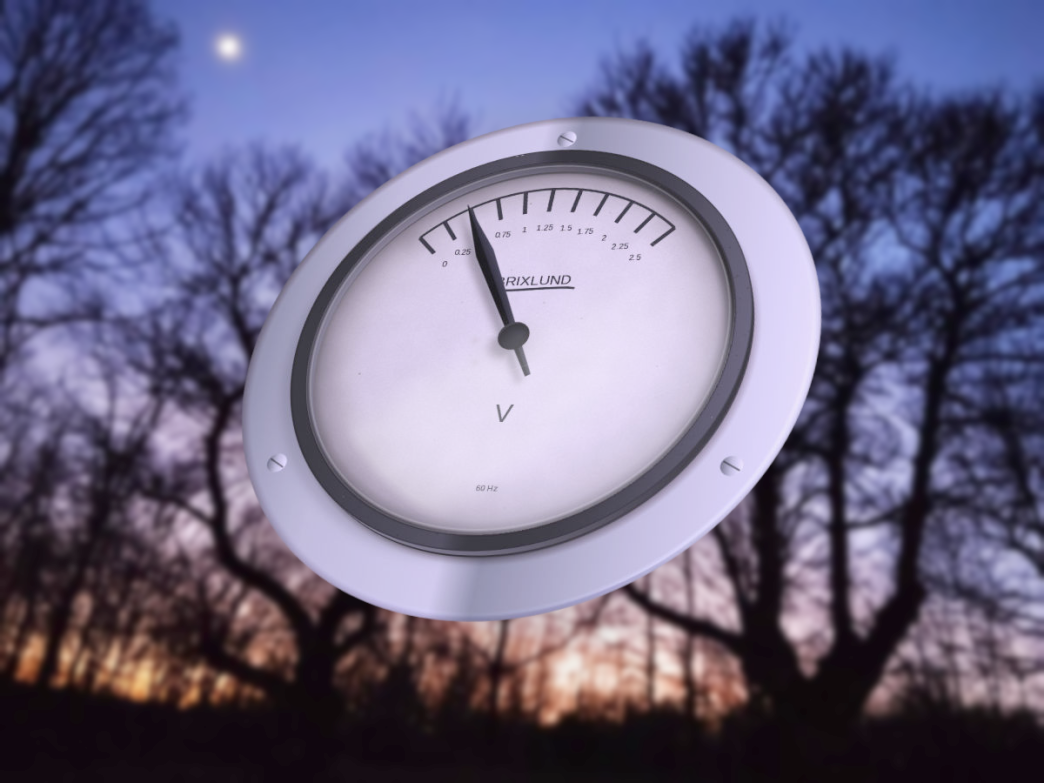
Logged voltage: 0.5; V
